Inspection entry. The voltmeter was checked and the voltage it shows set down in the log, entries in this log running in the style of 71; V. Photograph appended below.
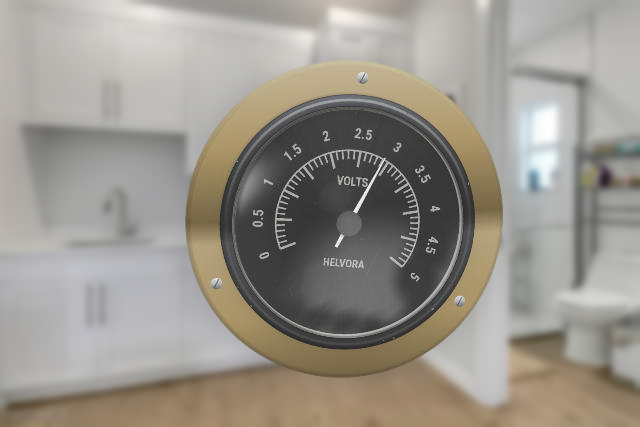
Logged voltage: 2.9; V
